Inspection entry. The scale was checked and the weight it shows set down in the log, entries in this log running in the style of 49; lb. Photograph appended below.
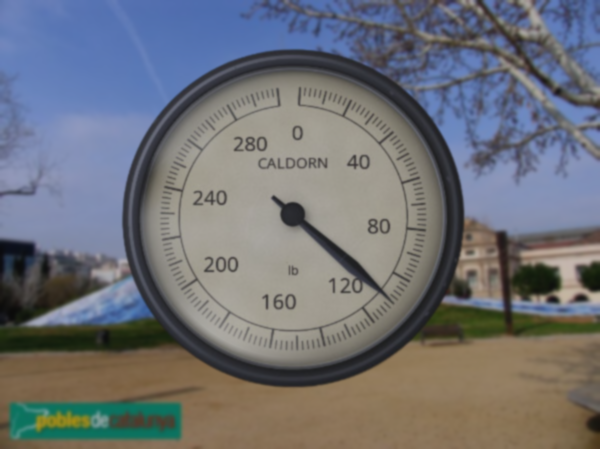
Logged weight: 110; lb
